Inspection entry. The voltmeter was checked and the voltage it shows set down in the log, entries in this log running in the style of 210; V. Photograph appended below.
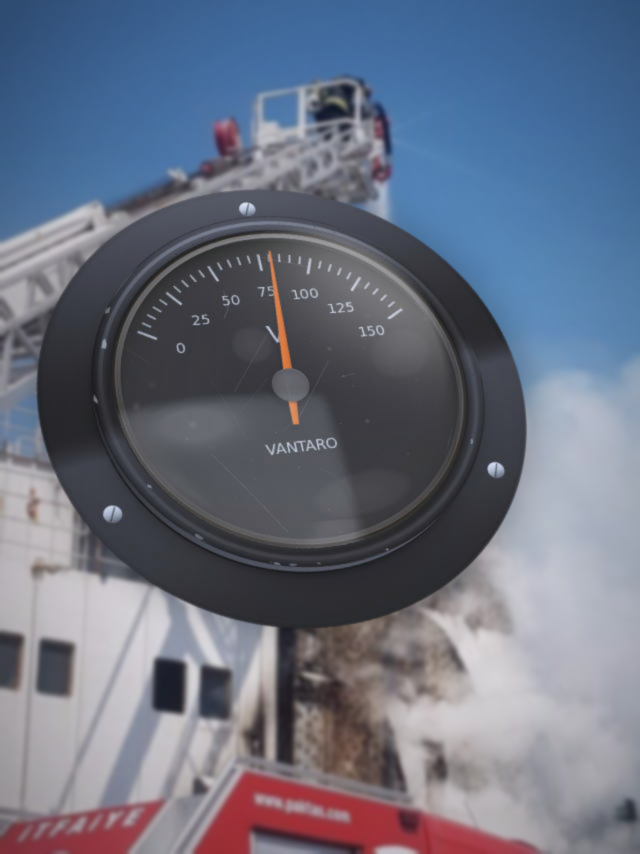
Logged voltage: 80; V
